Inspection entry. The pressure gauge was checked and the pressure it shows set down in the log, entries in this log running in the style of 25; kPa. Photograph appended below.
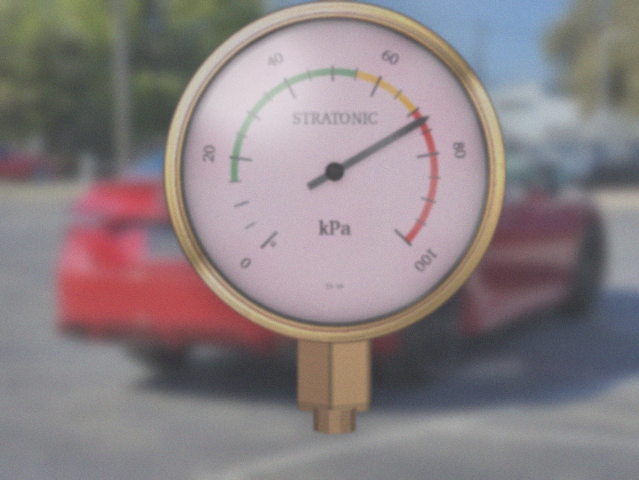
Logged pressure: 72.5; kPa
